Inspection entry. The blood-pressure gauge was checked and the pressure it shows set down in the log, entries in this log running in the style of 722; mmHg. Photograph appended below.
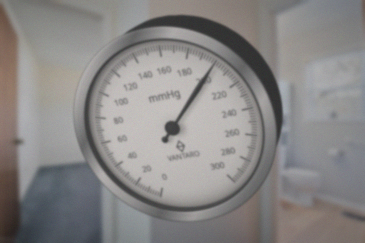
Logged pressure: 200; mmHg
